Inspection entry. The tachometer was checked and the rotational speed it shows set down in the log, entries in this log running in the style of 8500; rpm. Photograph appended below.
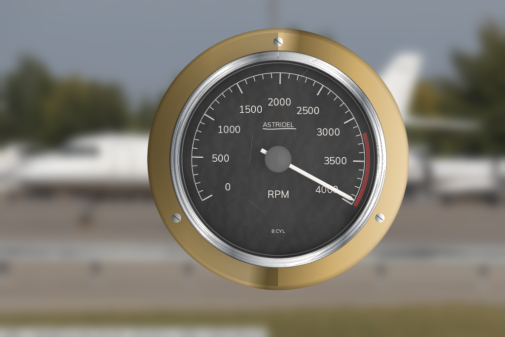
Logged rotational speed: 3950; rpm
